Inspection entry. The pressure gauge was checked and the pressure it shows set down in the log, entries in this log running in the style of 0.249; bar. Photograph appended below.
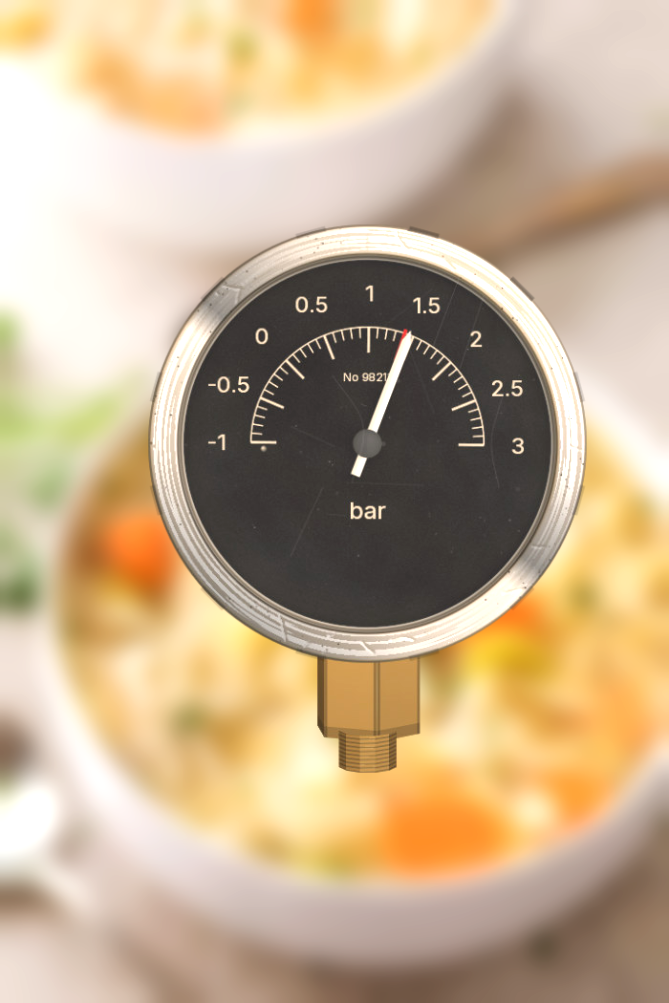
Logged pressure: 1.45; bar
